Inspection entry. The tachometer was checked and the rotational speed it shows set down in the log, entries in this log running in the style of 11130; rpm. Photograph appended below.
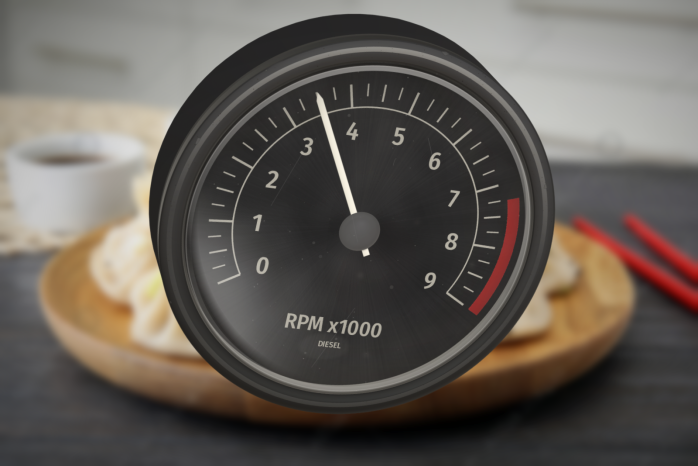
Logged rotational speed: 3500; rpm
